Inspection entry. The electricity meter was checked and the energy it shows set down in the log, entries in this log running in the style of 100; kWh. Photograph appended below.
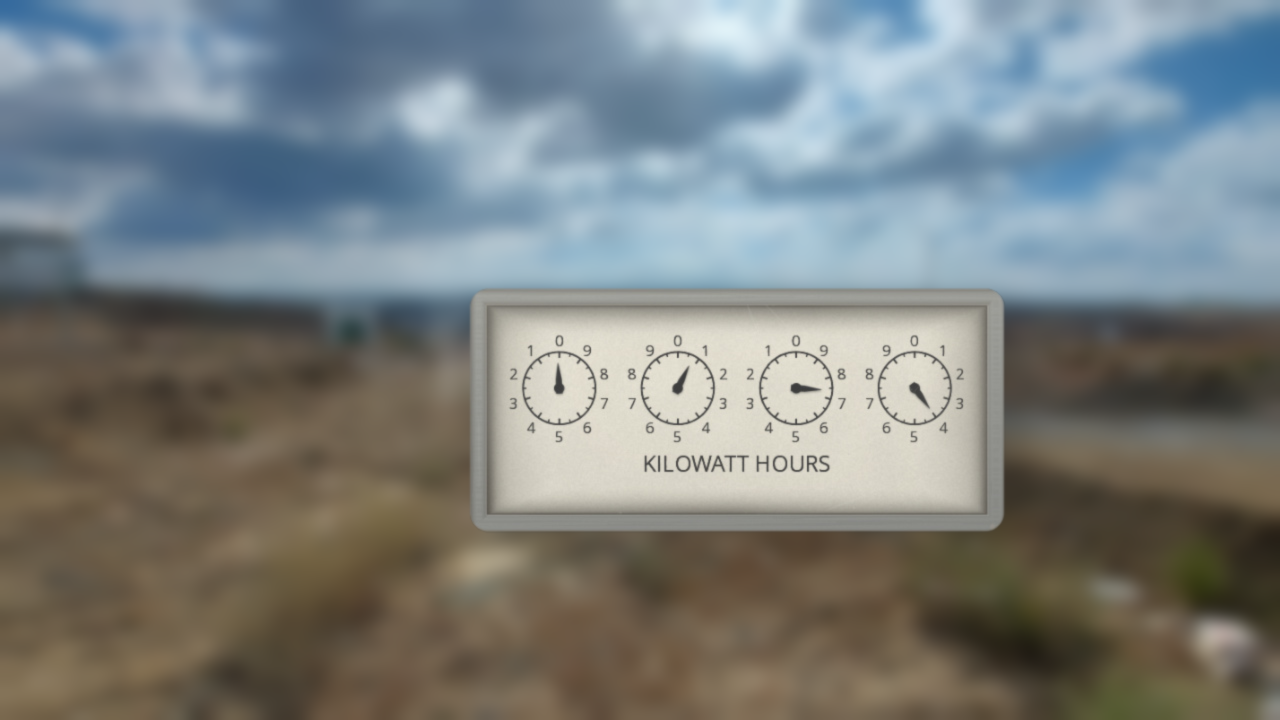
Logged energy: 74; kWh
